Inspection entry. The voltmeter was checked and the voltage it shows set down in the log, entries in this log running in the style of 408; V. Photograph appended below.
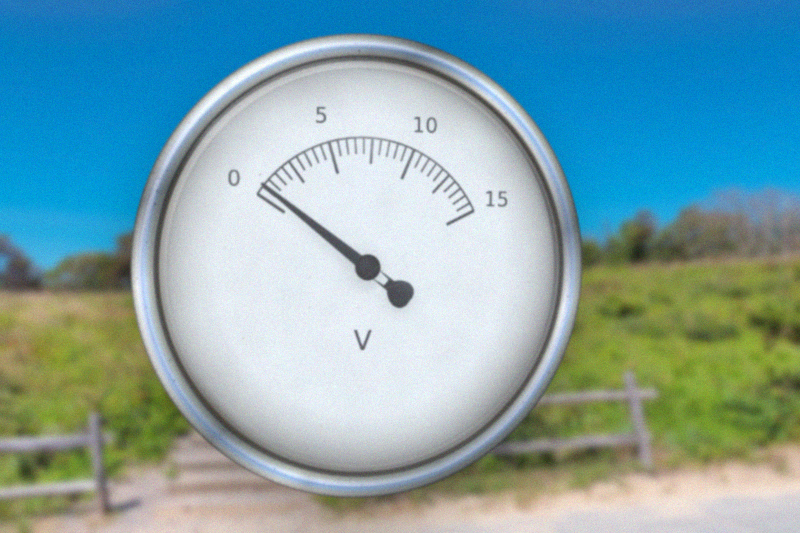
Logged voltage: 0.5; V
